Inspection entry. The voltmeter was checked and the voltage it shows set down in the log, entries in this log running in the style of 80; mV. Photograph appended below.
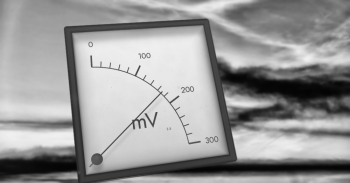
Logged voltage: 170; mV
